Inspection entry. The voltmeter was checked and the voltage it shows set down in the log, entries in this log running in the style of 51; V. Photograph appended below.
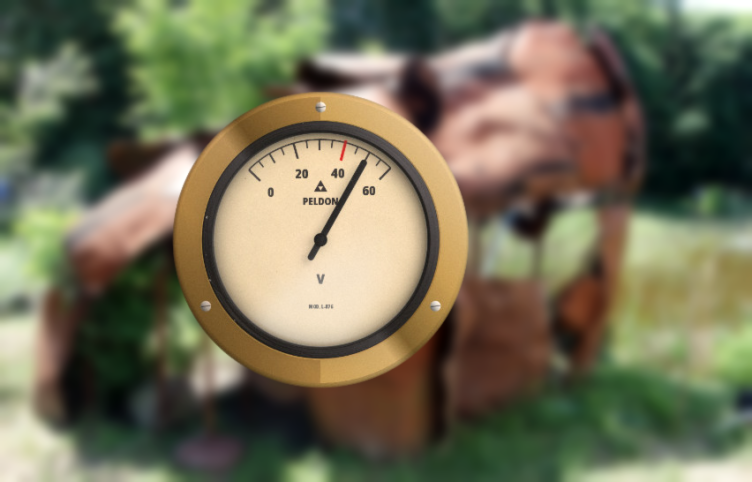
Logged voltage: 50; V
